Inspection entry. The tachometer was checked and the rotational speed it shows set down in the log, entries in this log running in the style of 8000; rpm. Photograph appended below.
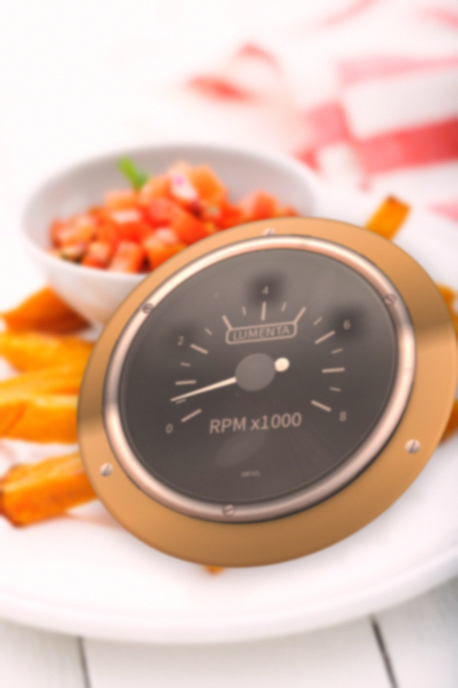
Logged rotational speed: 500; rpm
